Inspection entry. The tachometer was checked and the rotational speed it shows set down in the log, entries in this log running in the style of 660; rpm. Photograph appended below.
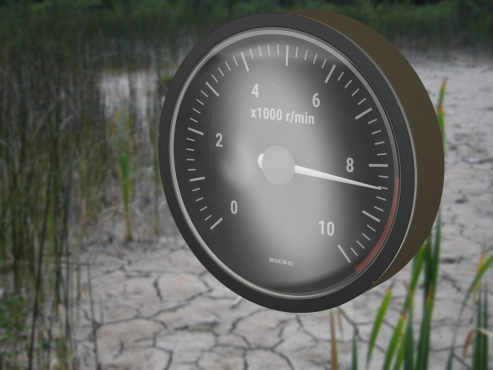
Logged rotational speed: 8400; rpm
